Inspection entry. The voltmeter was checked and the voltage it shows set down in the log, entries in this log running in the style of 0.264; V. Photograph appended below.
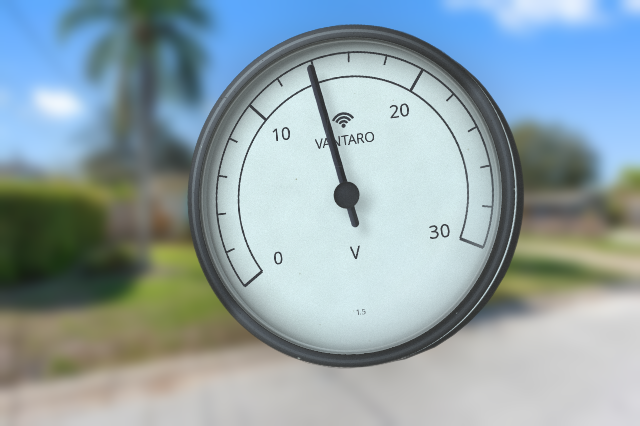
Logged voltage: 14; V
